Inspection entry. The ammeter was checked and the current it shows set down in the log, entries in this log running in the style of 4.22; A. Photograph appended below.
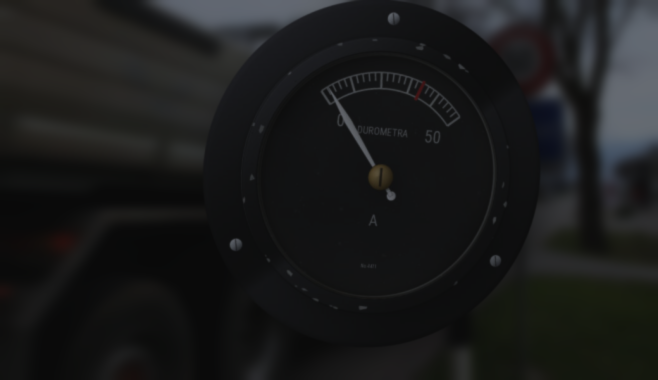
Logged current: 2; A
